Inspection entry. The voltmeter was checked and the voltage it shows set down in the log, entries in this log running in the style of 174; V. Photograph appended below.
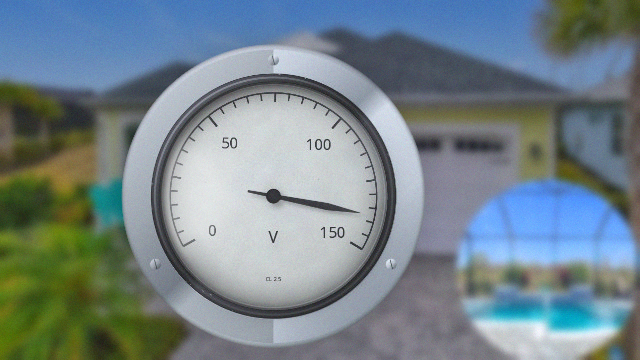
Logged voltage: 137.5; V
